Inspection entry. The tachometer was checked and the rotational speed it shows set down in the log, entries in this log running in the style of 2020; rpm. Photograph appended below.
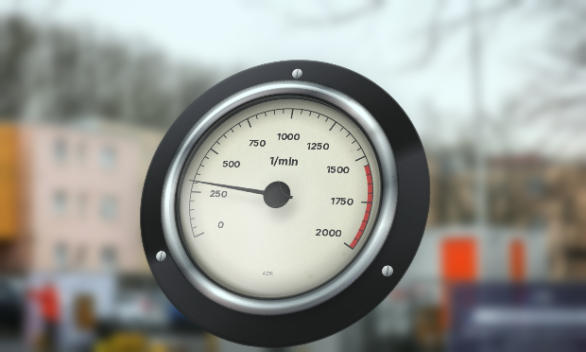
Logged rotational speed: 300; rpm
